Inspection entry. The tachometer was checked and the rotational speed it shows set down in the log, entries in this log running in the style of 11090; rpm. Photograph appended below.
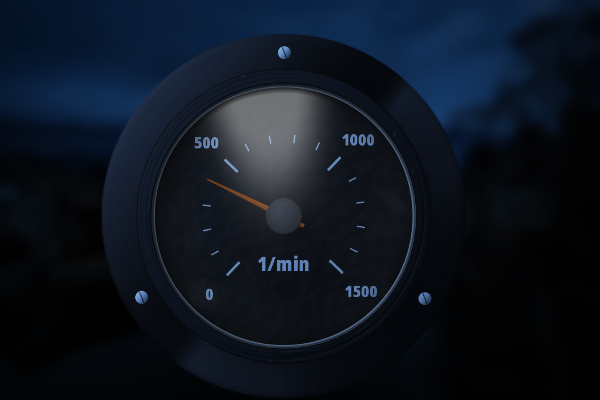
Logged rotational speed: 400; rpm
